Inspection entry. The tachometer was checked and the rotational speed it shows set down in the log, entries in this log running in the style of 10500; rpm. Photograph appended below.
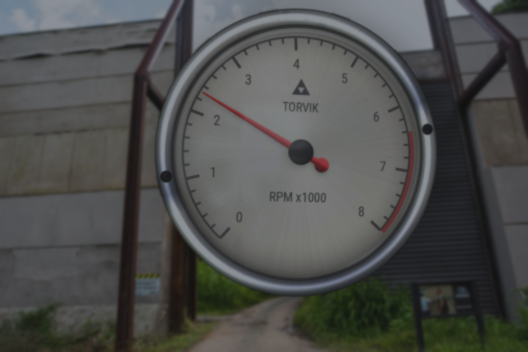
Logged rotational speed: 2300; rpm
